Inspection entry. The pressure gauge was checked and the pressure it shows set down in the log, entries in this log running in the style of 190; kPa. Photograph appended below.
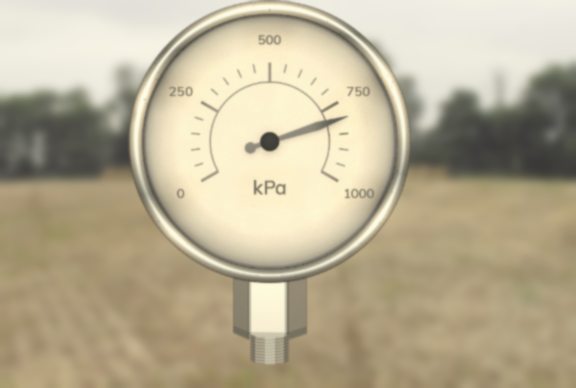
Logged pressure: 800; kPa
